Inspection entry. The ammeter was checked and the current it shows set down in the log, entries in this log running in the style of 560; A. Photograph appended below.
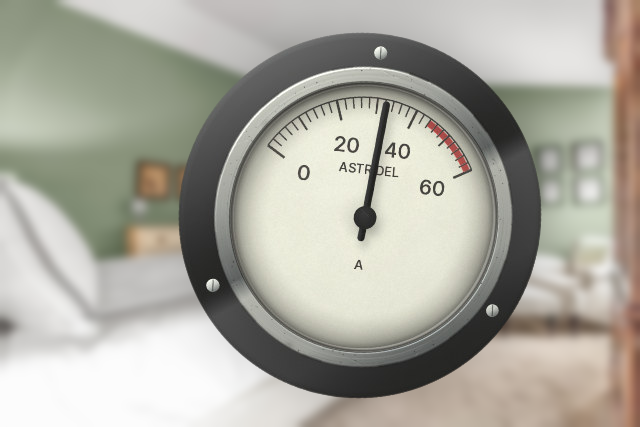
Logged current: 32; A
